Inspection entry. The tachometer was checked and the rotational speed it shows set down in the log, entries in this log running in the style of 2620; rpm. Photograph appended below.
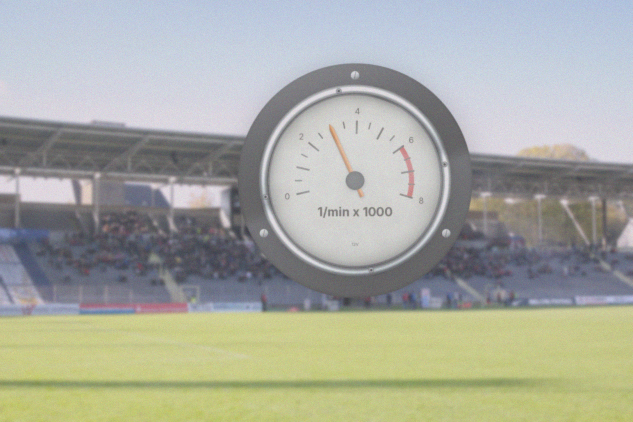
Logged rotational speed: 3000; rpm
